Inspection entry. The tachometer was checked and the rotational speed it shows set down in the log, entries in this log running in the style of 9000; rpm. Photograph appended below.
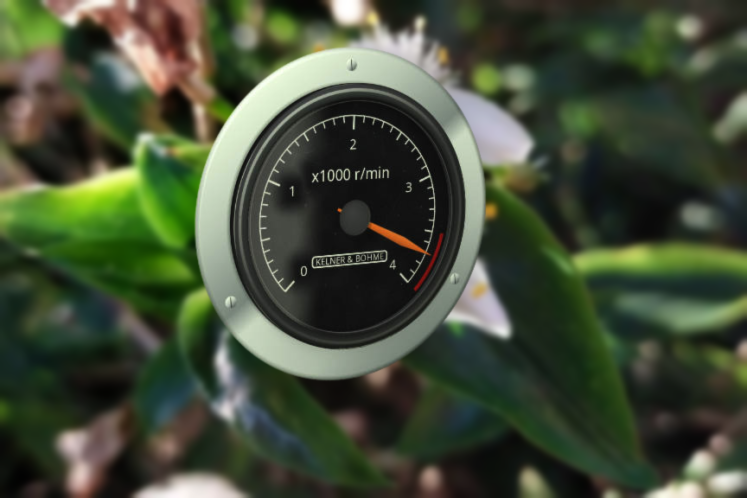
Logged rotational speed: 3700; rpm
